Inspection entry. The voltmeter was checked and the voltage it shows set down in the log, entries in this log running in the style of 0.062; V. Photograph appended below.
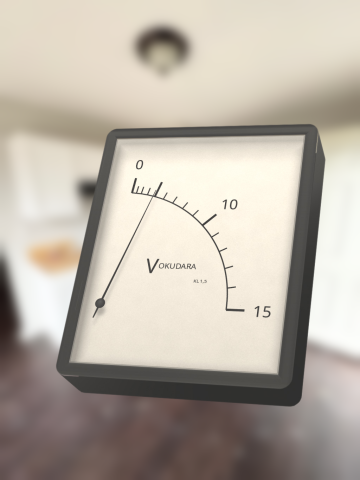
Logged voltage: 5; V
